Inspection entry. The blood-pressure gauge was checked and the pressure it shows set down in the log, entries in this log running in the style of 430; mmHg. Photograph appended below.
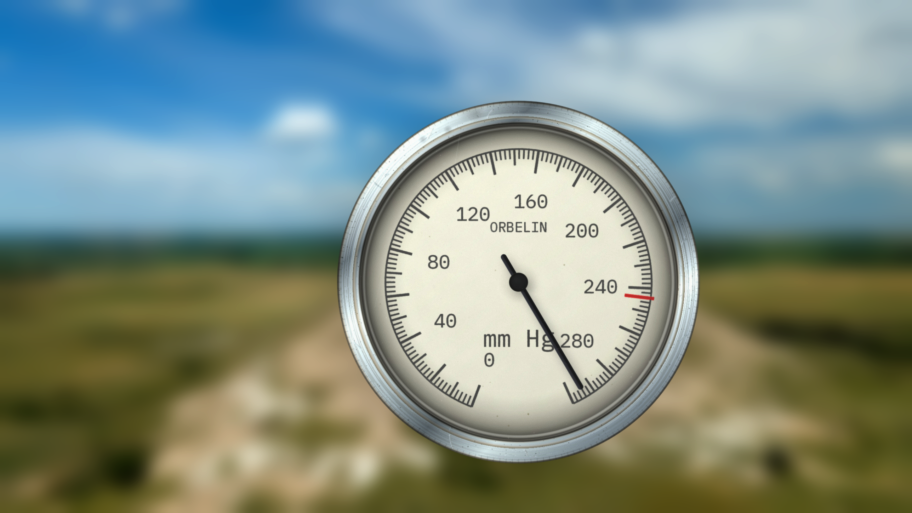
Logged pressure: 294; mmHg
